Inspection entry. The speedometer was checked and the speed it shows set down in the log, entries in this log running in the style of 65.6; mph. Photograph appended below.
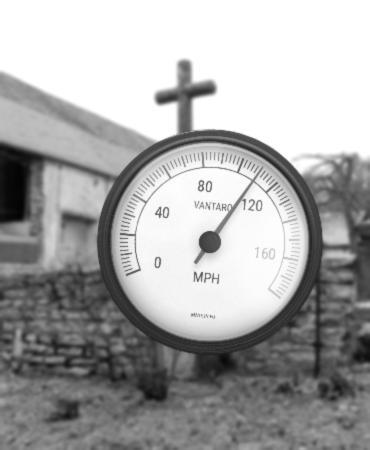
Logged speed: 110; mph
